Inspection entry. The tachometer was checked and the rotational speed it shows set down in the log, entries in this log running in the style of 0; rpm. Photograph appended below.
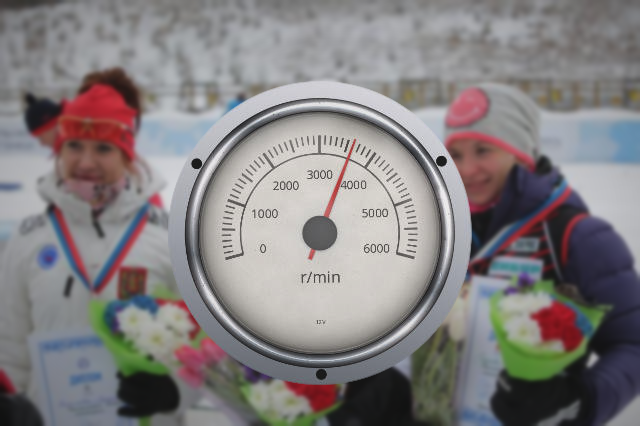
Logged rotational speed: 3600; rpm
